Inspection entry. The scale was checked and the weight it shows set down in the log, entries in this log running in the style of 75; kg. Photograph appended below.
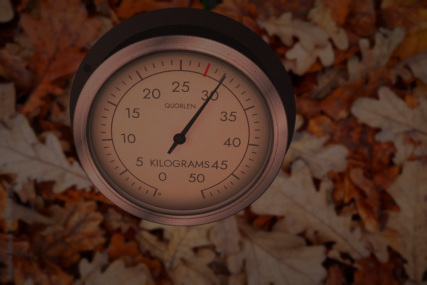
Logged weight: 30; kg
